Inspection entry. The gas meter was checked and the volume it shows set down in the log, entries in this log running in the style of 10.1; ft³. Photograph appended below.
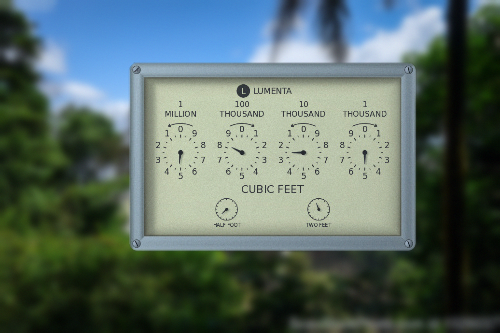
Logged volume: 482500; ft³
